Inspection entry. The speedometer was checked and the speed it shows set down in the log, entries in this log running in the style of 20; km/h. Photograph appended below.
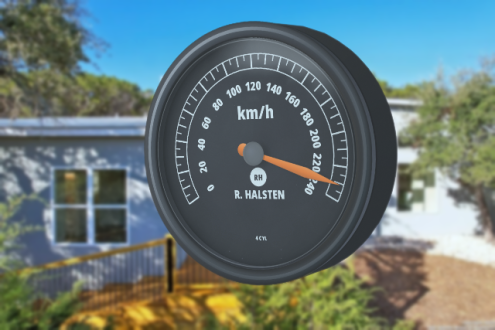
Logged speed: 230; km/h
